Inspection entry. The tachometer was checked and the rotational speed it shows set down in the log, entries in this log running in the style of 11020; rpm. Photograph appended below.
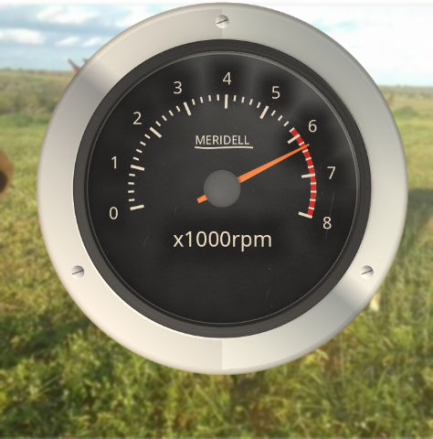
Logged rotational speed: 6300; rpm
